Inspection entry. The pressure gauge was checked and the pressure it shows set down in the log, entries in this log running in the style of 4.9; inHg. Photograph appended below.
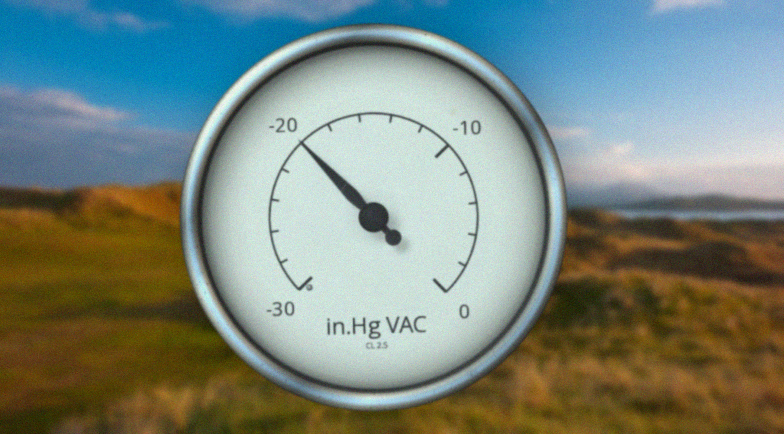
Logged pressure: -20; inHg
